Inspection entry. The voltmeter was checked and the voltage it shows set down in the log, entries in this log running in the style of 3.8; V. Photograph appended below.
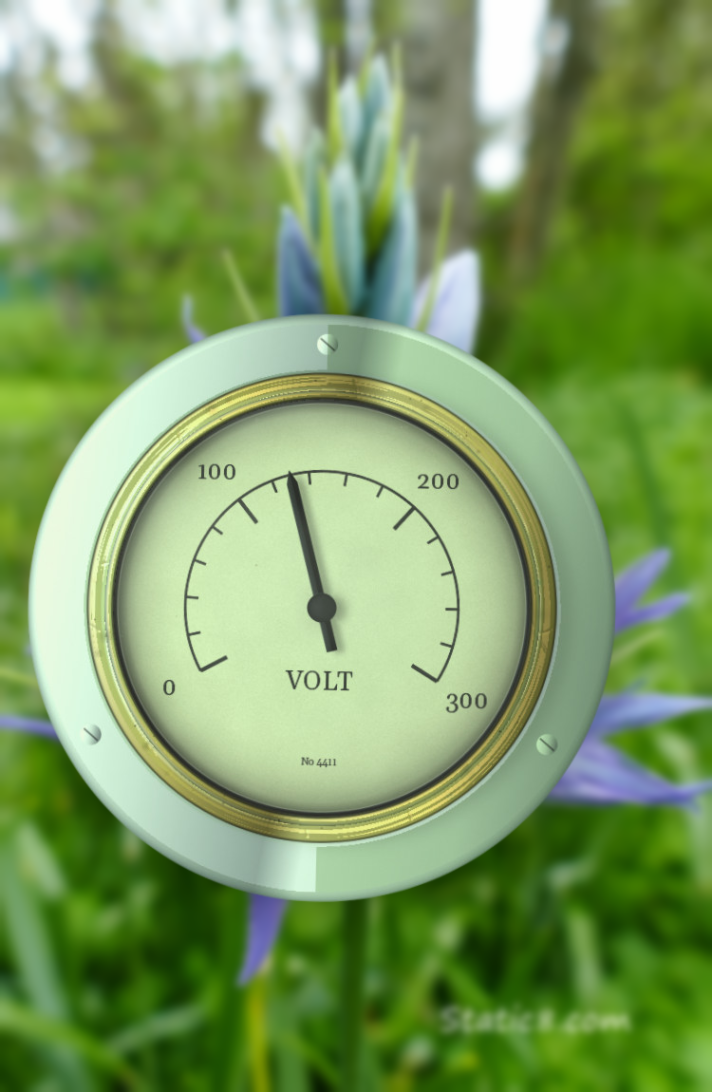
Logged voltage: 130; V
